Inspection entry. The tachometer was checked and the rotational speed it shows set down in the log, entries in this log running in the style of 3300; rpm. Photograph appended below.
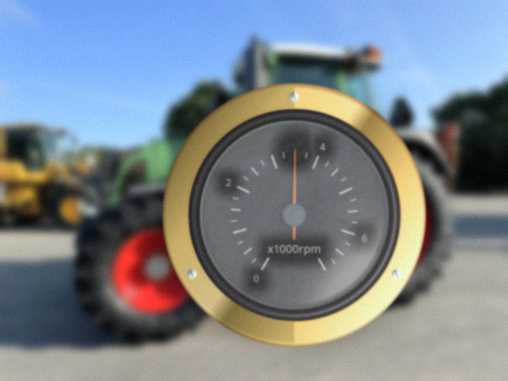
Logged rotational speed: 3500; rpm
